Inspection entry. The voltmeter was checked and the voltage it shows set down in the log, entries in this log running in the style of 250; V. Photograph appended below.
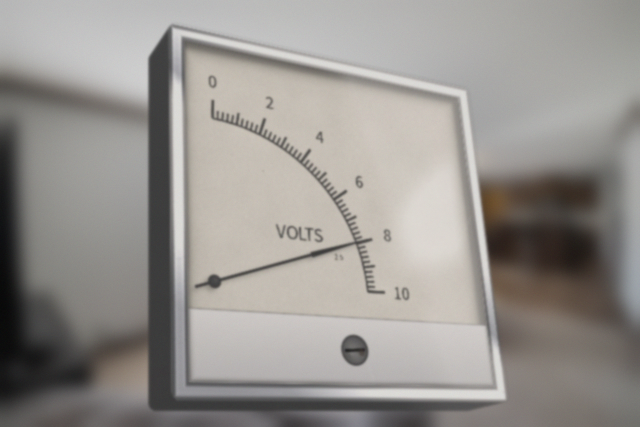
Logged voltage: 8; V
